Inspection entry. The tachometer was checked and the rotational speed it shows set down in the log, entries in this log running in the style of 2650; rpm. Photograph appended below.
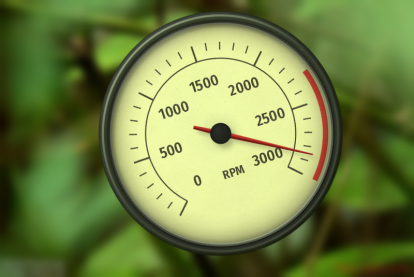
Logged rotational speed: 2850; rpm
